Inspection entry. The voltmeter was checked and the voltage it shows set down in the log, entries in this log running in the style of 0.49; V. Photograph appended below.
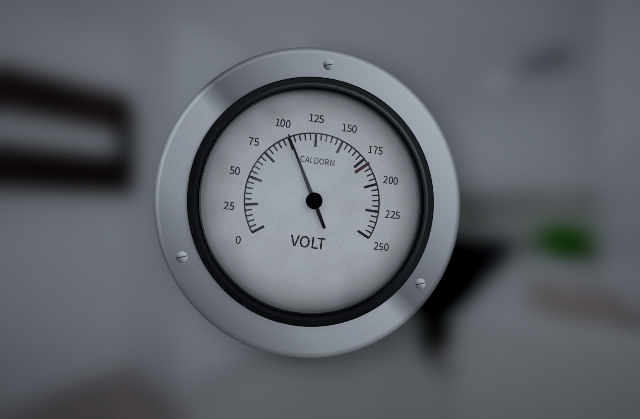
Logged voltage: 100; V
